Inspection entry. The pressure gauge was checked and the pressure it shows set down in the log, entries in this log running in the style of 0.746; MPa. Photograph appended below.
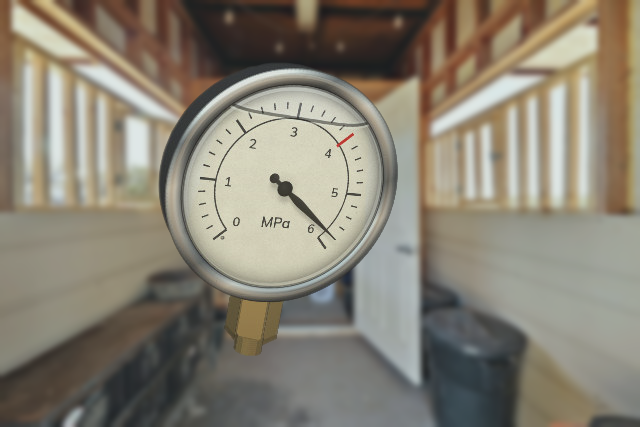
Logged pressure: 5.8; MPa
